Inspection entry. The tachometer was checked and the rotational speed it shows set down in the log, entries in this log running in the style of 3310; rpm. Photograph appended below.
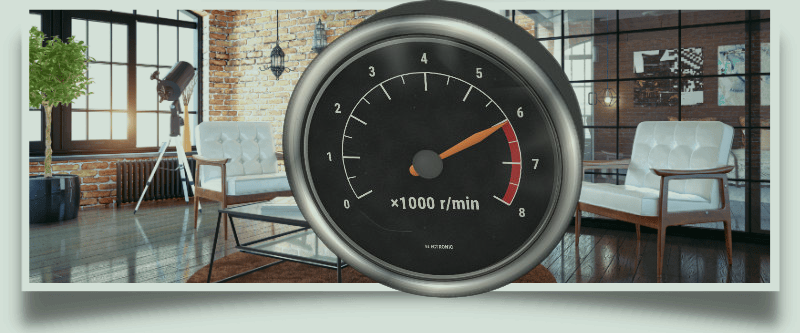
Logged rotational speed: 6000; rpm
